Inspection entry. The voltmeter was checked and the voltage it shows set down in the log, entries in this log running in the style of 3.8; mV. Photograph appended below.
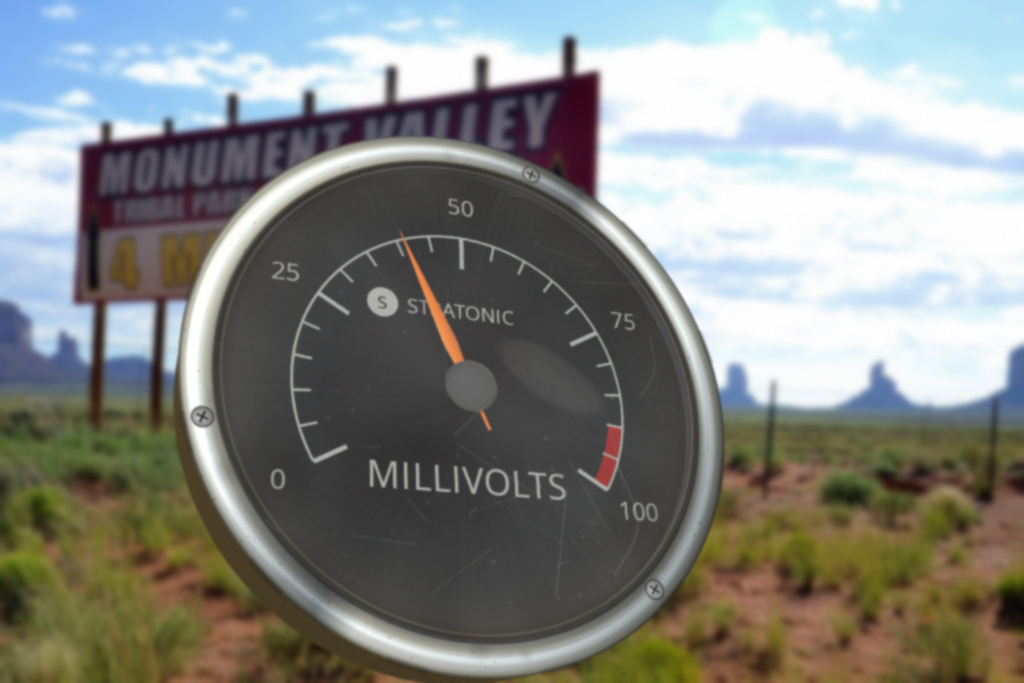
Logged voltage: 40; mV
